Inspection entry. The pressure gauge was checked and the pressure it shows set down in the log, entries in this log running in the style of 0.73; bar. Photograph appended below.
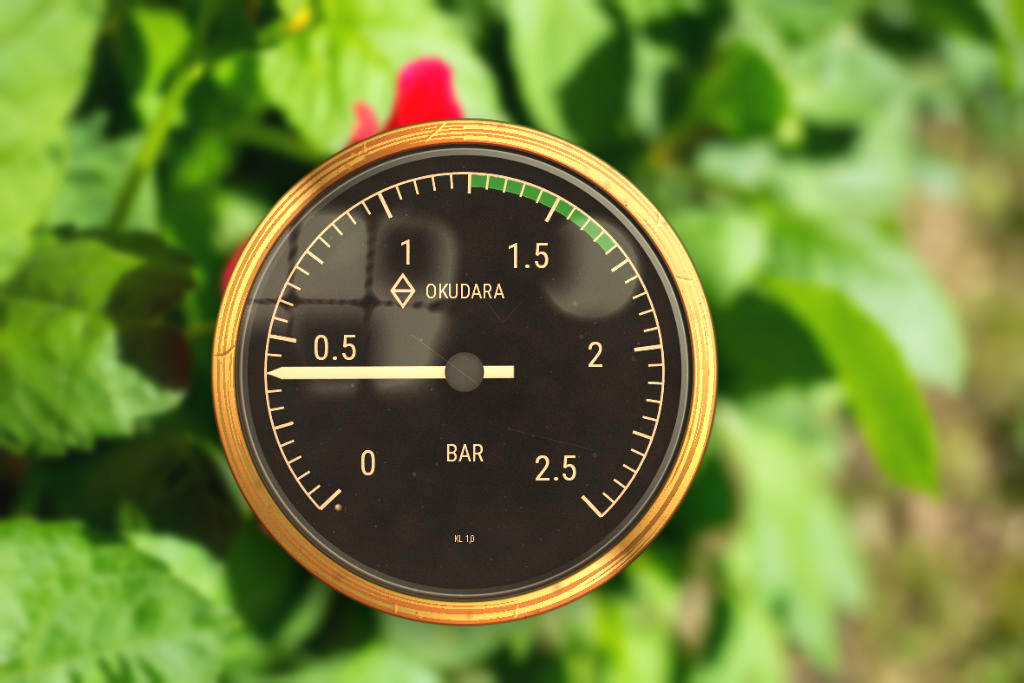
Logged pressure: 0.4; bar
